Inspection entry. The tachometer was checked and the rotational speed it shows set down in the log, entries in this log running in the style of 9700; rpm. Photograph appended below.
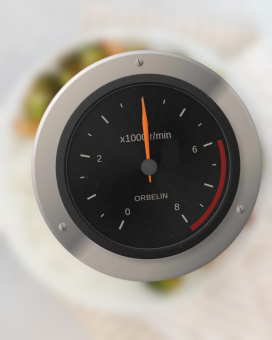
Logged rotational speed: 4000; rpm
